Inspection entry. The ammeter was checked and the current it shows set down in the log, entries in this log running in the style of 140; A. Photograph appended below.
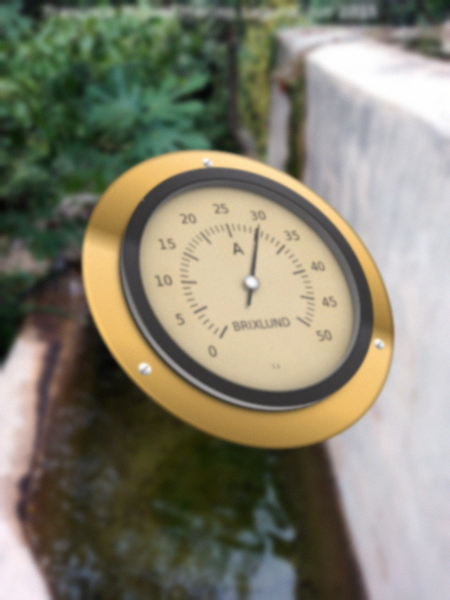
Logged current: 30; A
